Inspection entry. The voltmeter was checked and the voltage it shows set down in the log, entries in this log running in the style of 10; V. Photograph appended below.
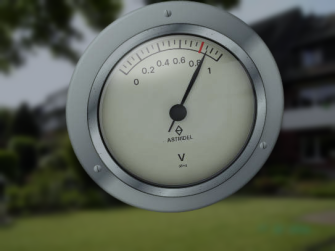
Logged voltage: 0.85; V
